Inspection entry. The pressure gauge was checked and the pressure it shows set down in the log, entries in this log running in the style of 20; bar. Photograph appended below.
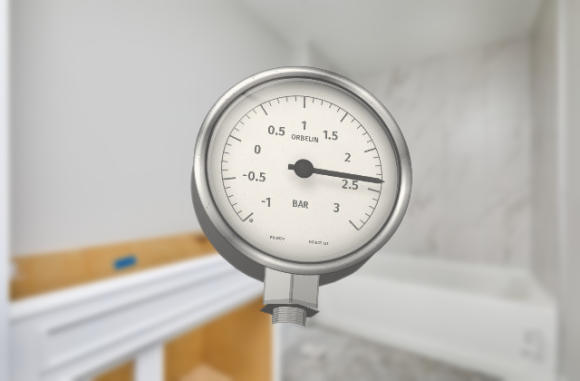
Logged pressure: 2.4; bar
